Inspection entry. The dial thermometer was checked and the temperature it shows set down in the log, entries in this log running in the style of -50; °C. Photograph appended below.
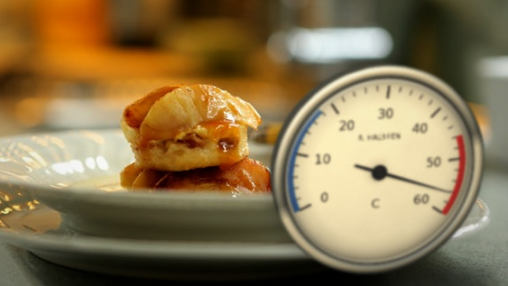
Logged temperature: 56; °C
